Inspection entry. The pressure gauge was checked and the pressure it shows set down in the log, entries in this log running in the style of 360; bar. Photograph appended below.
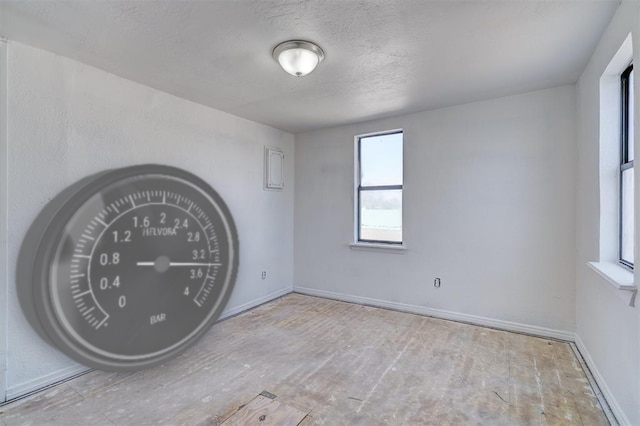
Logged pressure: 3.4; bar
